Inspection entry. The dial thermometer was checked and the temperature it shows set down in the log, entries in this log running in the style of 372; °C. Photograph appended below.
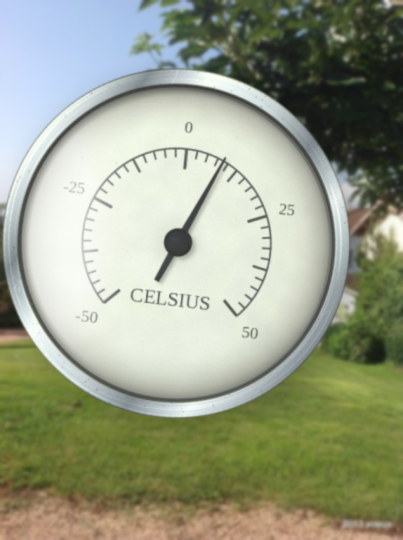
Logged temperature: 8.75; °C
